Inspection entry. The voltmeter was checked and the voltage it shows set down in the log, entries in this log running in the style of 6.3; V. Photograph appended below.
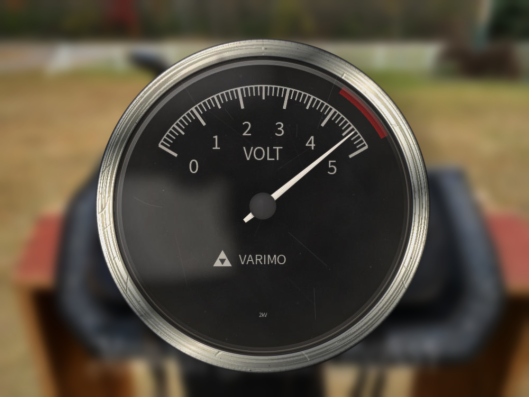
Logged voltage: 4.6; V
